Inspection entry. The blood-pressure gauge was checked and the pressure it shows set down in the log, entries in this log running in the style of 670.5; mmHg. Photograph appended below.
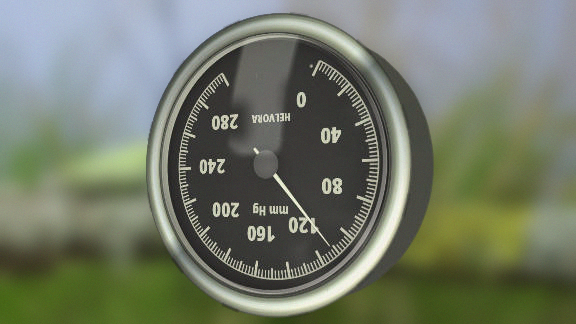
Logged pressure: 110; mmHg
